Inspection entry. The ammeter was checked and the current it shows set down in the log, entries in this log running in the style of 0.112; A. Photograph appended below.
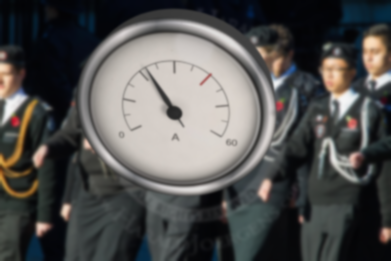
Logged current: 22.5; A
